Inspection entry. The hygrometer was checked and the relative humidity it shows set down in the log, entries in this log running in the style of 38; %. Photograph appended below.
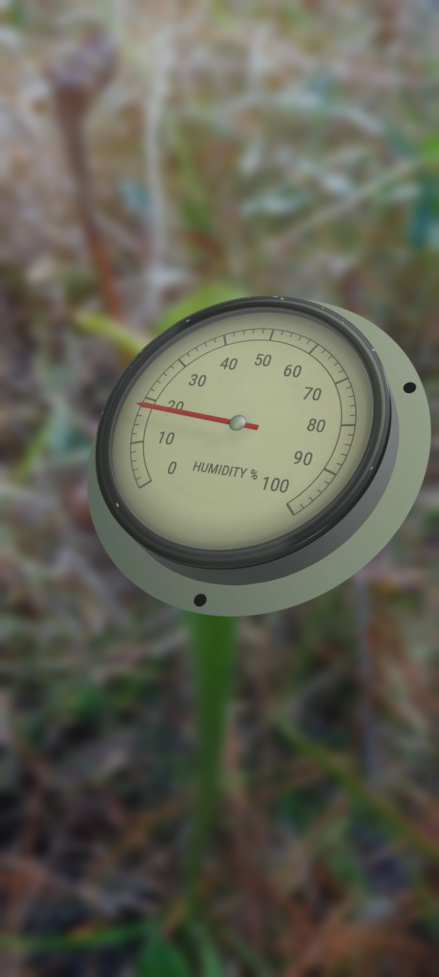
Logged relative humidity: 18; %
